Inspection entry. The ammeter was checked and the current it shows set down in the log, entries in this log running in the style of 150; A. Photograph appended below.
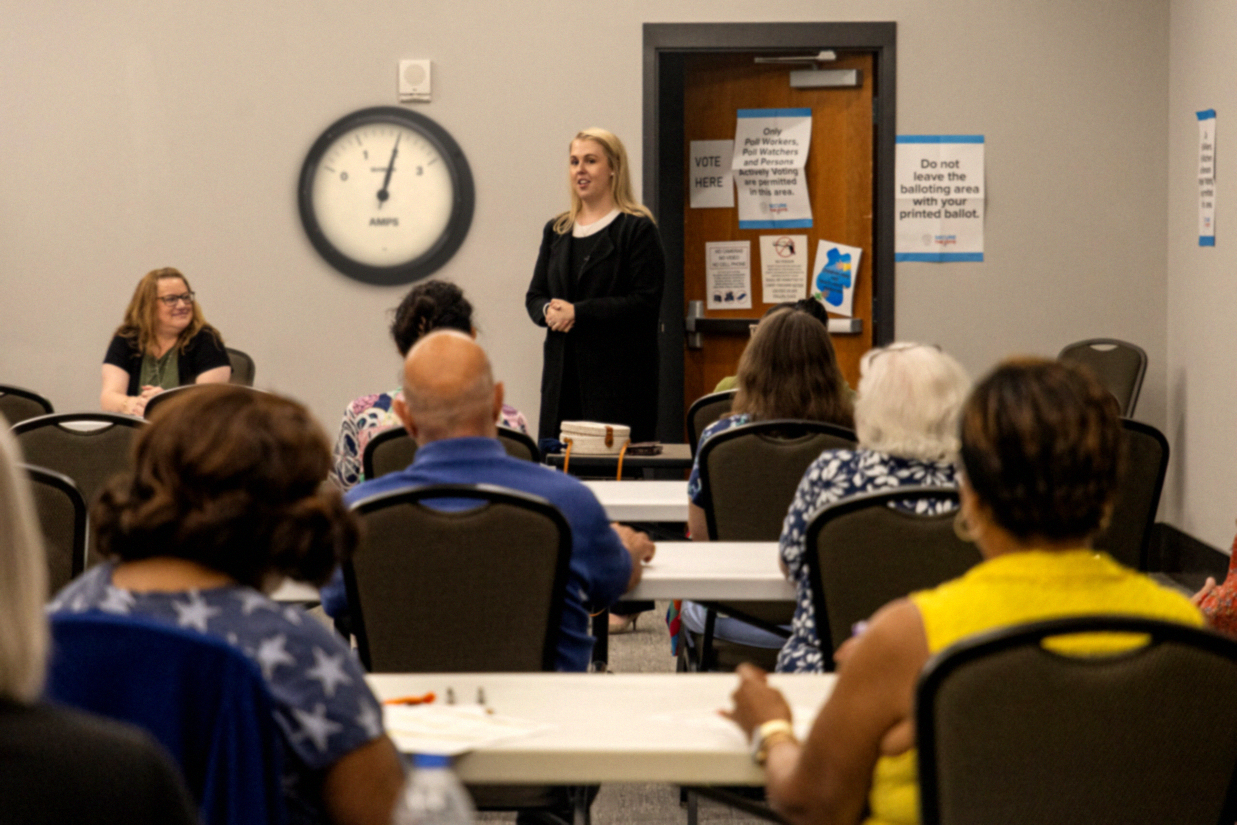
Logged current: 2; A
